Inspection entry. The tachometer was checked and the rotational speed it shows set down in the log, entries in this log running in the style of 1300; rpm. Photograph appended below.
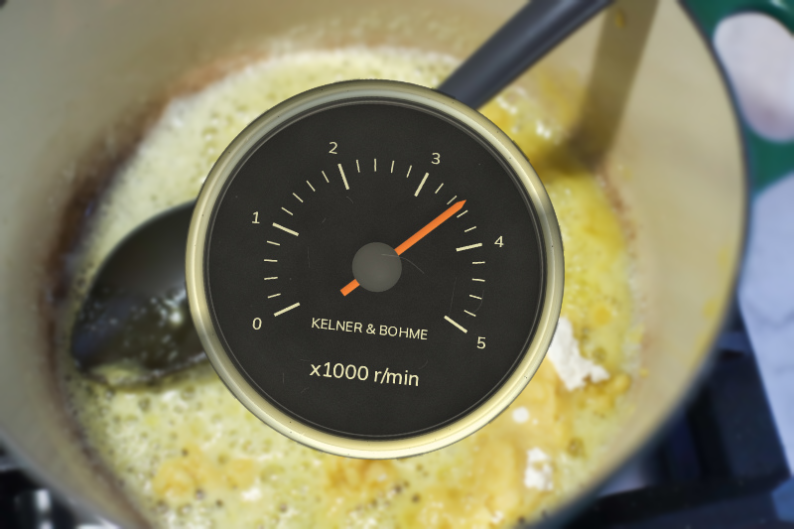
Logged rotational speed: 3500; rpm
